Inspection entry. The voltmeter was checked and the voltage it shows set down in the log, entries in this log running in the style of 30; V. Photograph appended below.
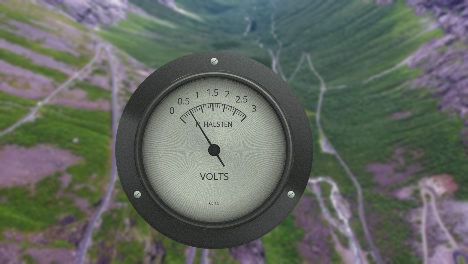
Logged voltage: 0.5; V
